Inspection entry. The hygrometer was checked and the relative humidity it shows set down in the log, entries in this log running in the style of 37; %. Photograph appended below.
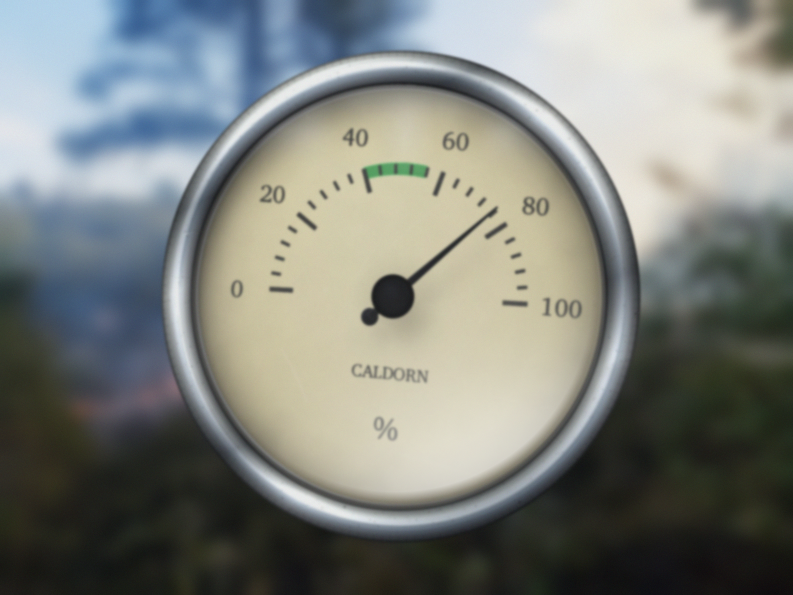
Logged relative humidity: 76; %
